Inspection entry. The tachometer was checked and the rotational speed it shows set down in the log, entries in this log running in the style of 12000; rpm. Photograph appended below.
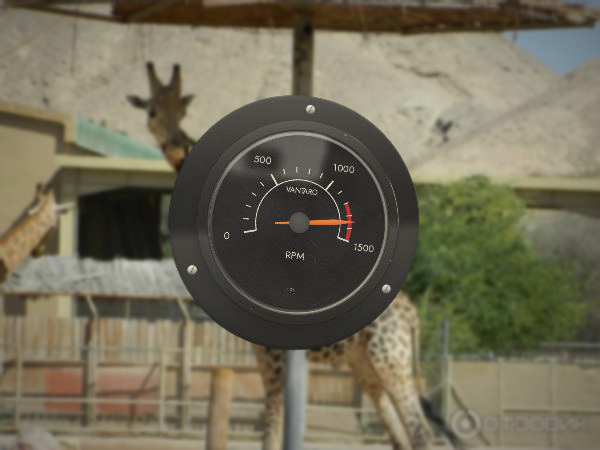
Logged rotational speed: 1350; rpm
